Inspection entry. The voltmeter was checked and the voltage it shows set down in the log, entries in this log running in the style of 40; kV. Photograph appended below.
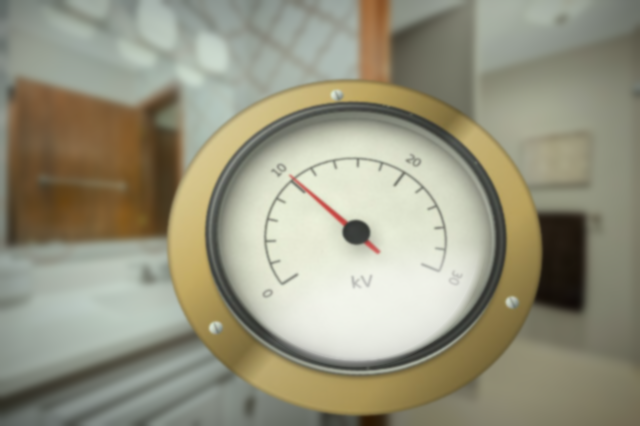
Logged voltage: 10; kV
